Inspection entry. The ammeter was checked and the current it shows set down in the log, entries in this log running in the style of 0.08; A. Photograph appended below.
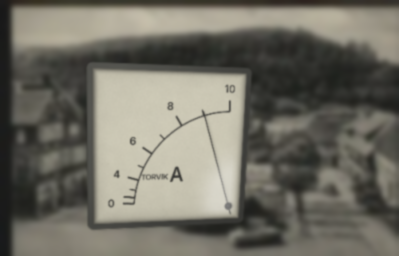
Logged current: 9; A
